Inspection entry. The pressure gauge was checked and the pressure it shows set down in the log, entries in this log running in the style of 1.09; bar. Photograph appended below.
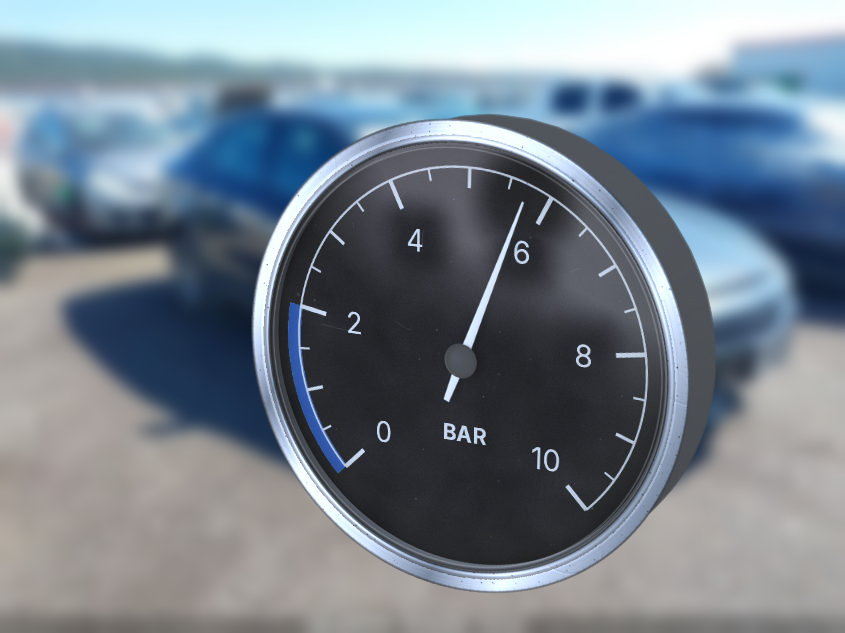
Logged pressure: 5.75; bar
